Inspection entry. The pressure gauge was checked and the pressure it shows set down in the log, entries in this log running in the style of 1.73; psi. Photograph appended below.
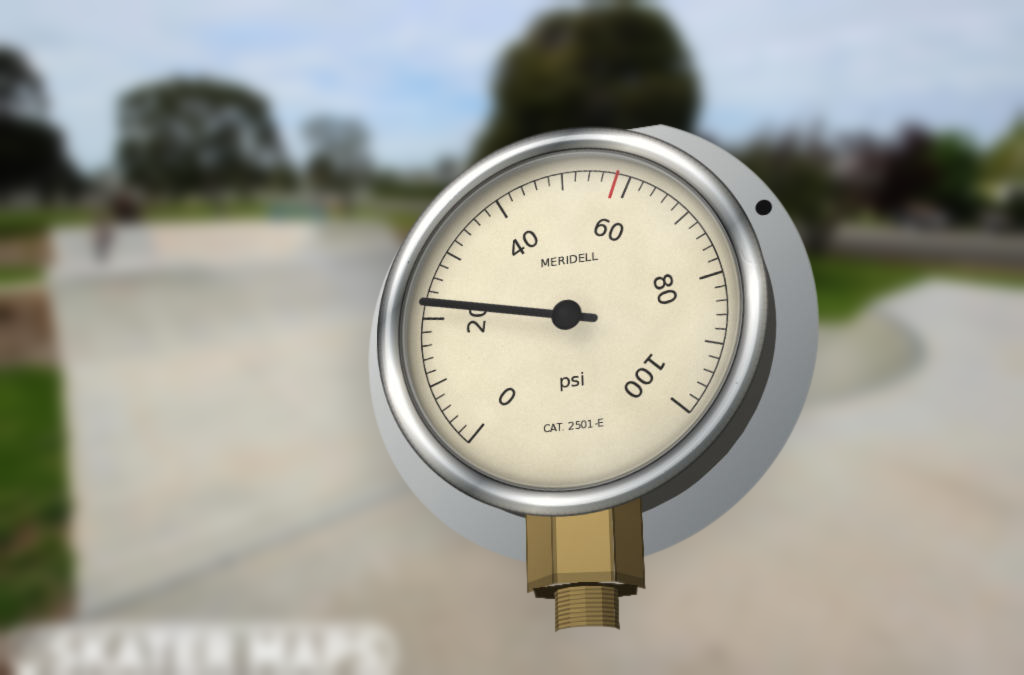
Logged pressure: 22; psi
